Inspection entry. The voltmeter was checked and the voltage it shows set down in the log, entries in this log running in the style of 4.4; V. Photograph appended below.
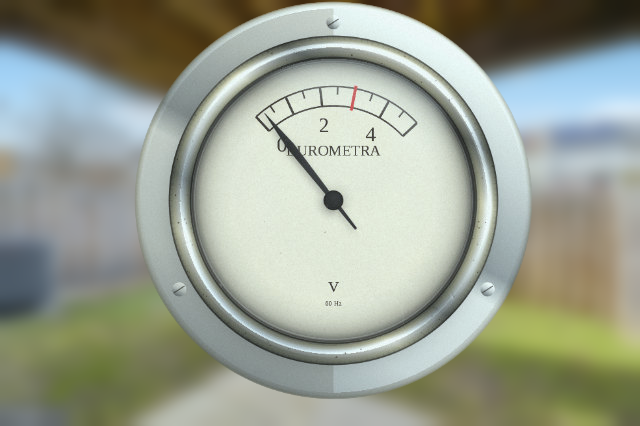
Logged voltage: 0.25; V
